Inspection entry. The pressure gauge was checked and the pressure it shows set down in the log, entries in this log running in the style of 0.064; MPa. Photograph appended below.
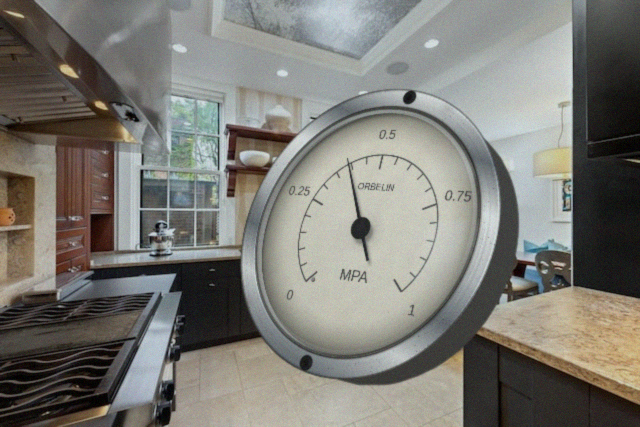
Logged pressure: 0.4; MPa
